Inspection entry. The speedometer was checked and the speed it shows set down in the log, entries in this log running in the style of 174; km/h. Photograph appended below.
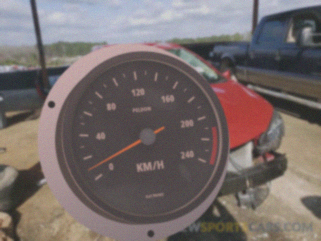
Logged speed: 10; km/h
